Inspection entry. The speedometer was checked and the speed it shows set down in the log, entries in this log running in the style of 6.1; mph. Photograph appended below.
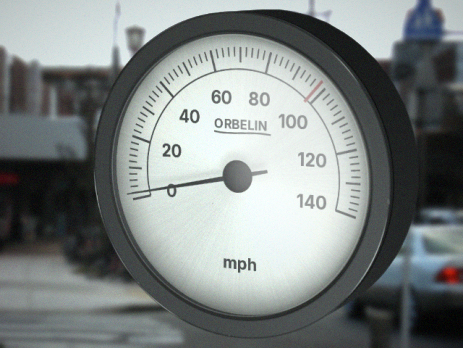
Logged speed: 2; mph
